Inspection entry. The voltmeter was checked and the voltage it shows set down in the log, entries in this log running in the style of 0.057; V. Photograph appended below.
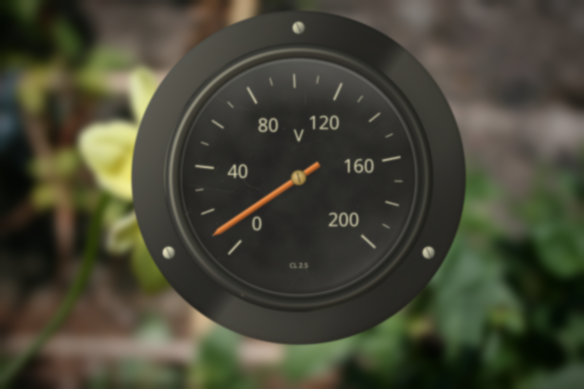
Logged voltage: 10; V
